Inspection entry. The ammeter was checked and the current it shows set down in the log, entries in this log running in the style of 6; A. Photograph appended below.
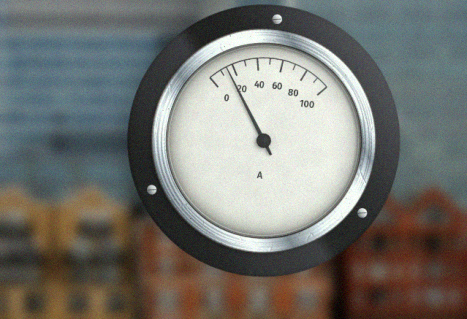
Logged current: 15; A
